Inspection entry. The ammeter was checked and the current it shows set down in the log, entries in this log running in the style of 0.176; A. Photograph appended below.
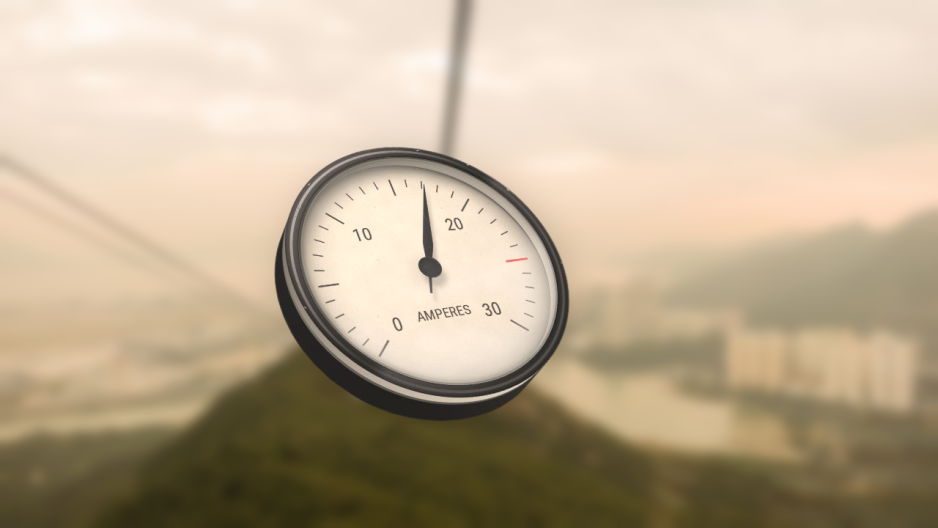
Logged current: 17; A
